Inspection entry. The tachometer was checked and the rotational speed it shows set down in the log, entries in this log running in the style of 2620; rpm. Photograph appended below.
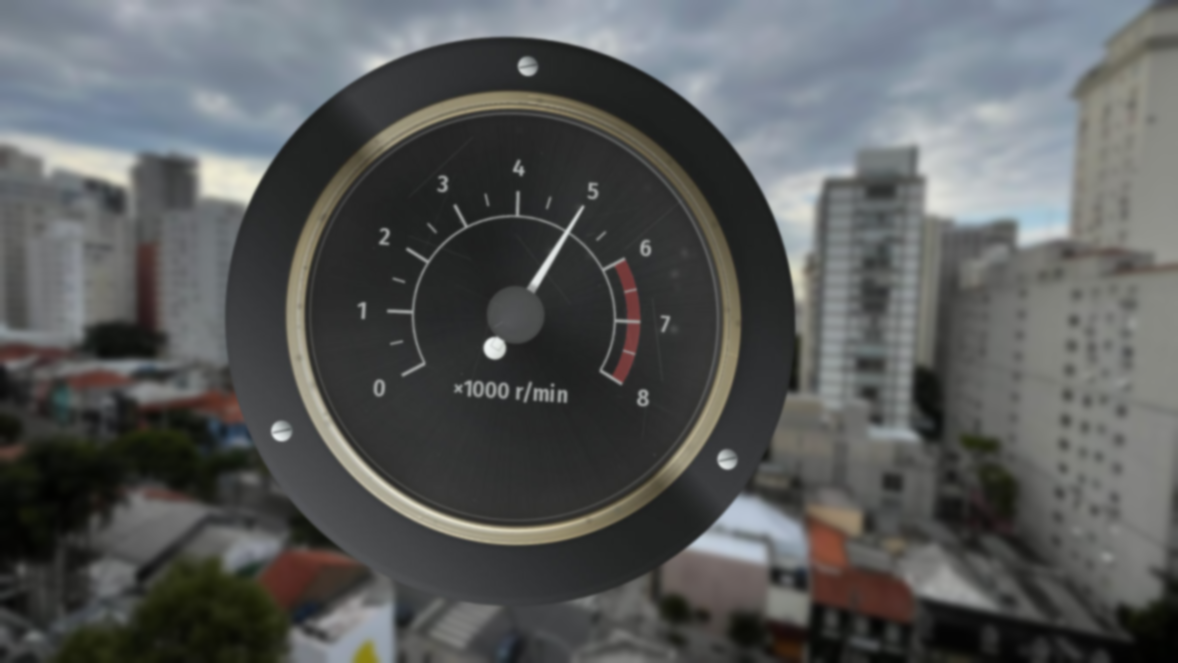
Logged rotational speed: 5000; rpm
